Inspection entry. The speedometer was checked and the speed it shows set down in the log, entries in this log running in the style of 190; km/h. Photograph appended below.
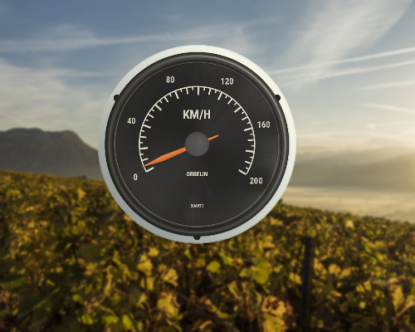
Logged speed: 5; km/h
